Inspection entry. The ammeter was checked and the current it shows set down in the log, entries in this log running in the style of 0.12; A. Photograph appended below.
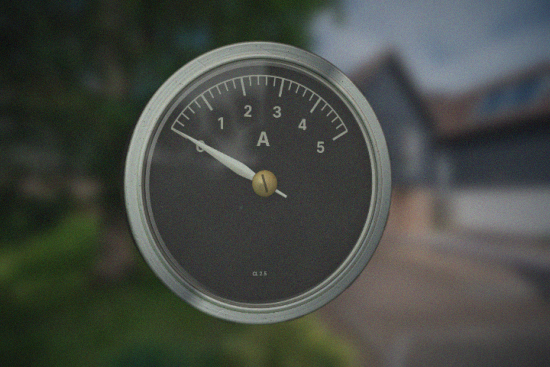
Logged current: 0; A
